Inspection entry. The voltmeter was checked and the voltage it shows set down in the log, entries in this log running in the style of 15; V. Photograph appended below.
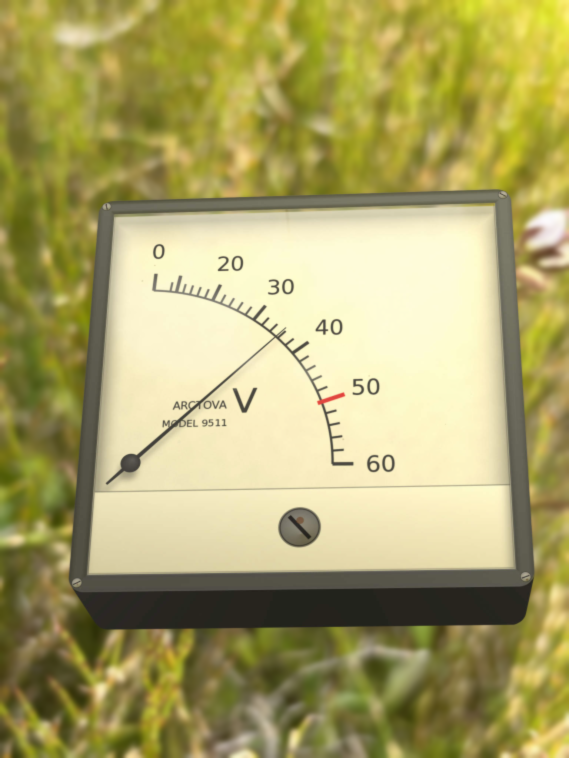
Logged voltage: 36; V
